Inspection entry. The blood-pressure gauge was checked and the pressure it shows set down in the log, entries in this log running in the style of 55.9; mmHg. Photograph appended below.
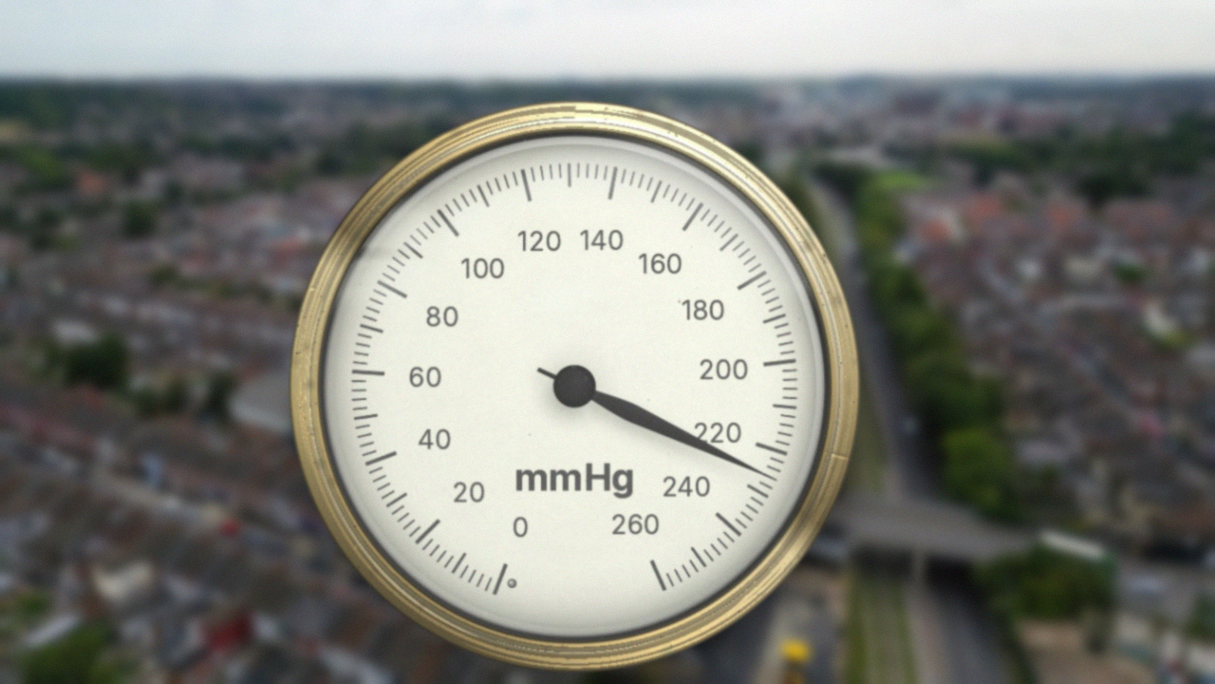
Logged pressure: 226; mmHg
